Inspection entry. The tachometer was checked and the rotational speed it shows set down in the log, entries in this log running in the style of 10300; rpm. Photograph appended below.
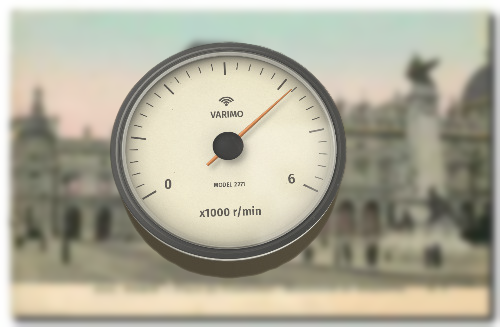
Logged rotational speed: 4200; rpm
